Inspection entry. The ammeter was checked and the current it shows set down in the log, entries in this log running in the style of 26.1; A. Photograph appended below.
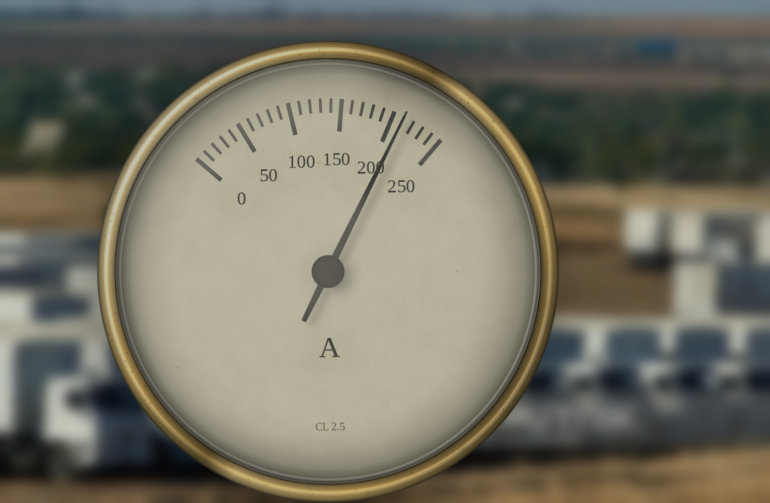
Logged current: 210; A
